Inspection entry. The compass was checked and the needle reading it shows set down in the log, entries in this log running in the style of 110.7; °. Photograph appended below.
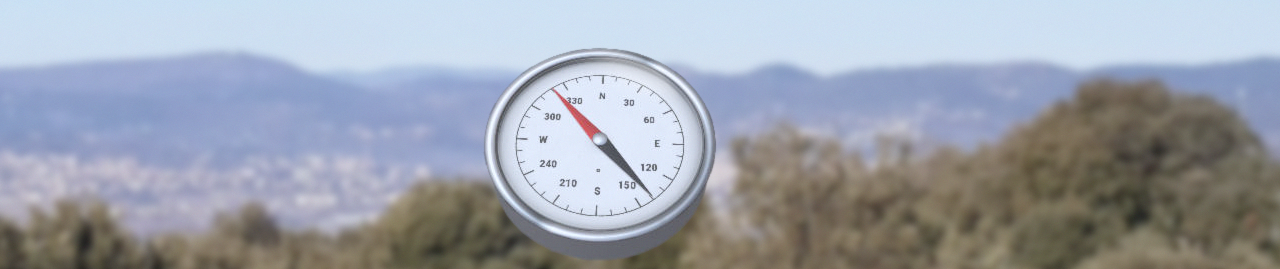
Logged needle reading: 320; °
